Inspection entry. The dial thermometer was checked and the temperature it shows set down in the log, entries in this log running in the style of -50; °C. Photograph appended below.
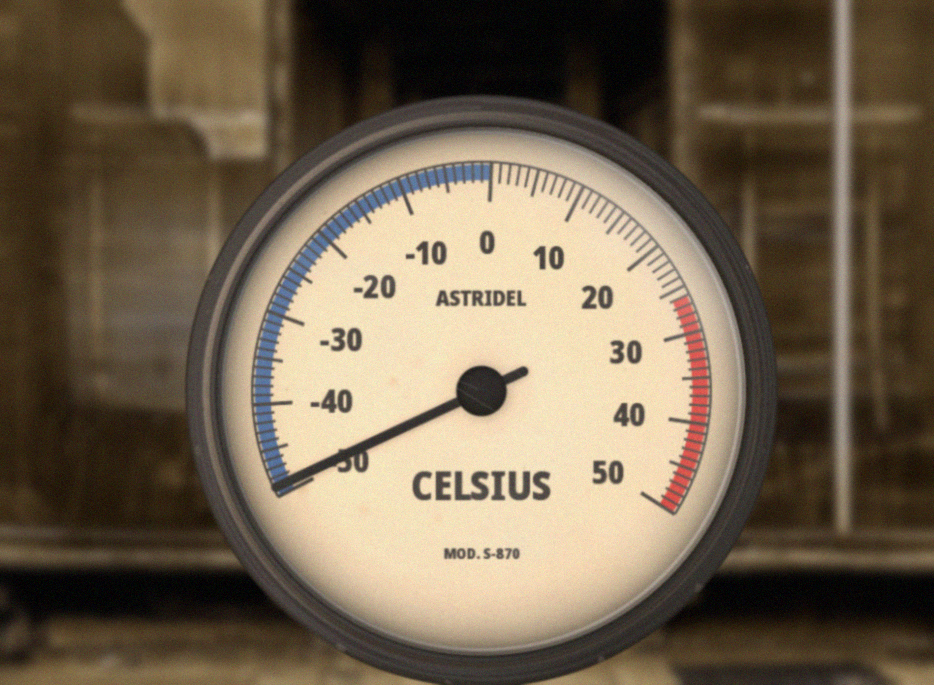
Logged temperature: -49; °C
